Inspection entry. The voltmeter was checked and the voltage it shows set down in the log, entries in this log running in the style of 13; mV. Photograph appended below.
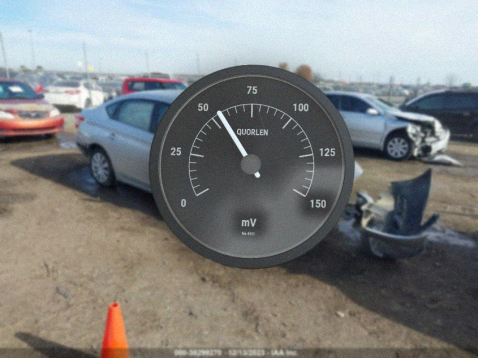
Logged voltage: 55; mV
